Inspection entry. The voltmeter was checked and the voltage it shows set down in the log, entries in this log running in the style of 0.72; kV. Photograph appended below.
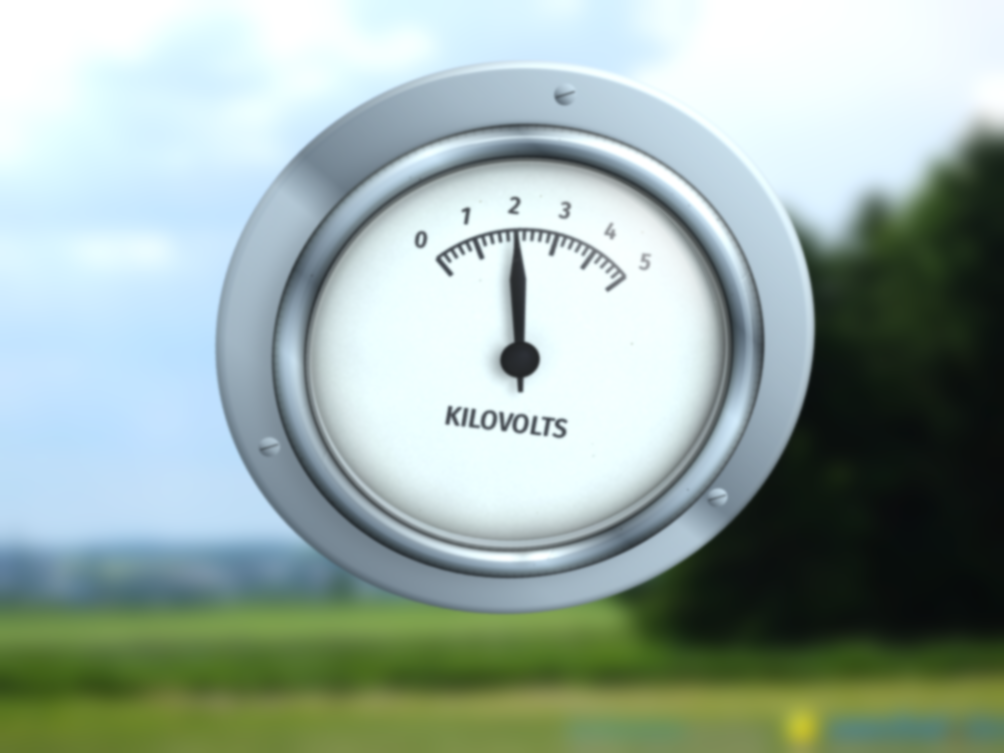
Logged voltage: 2; kV
